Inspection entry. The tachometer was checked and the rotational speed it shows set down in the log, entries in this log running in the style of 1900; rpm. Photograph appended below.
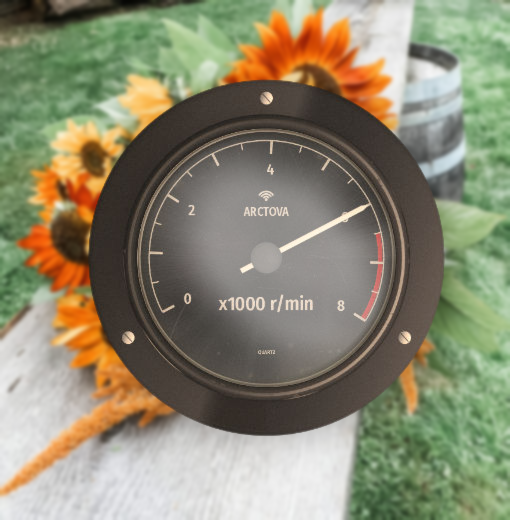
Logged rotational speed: 6000; rpm
